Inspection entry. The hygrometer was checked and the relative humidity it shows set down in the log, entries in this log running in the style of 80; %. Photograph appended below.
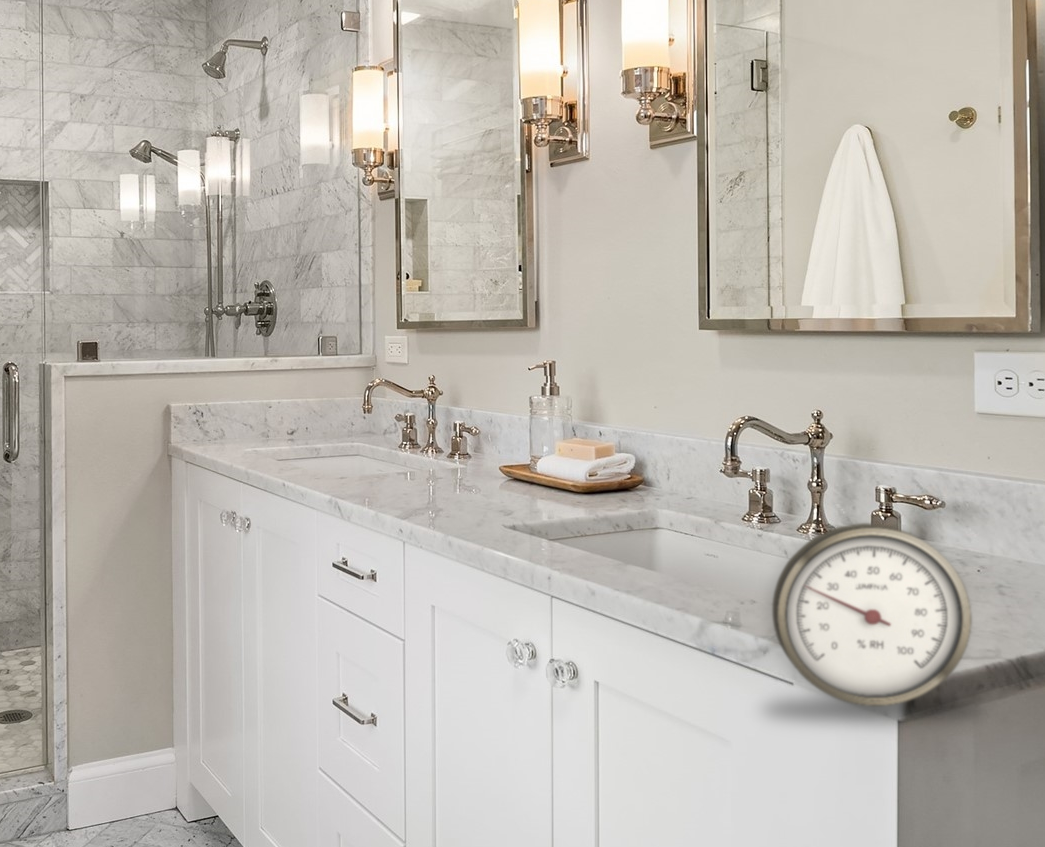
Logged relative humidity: 25; %
